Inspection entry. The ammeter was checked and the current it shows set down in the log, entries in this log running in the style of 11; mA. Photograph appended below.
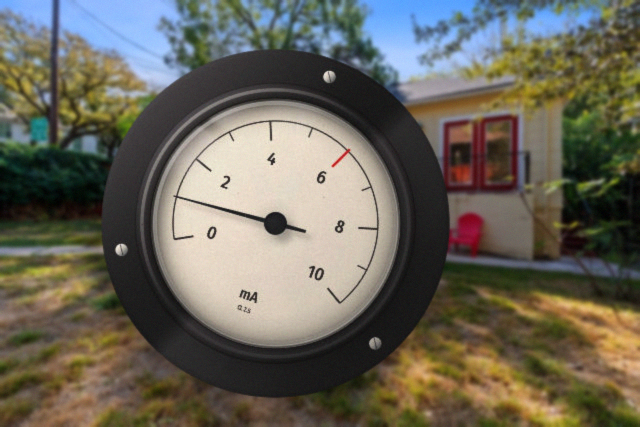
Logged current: 1; mA
